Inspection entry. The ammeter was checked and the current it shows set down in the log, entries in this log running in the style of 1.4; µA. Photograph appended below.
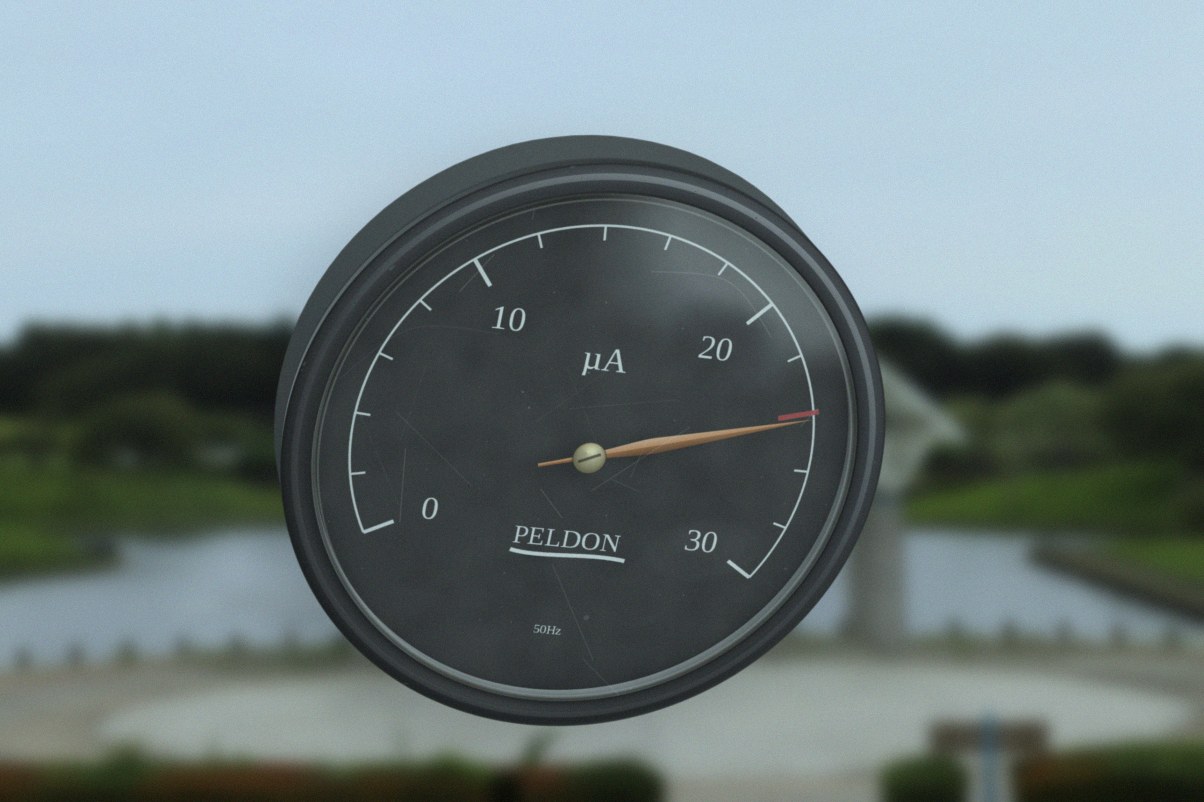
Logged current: 24; µA
